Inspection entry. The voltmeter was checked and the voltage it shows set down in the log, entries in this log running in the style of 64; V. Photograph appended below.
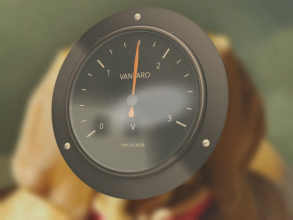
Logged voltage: 1.6; V
